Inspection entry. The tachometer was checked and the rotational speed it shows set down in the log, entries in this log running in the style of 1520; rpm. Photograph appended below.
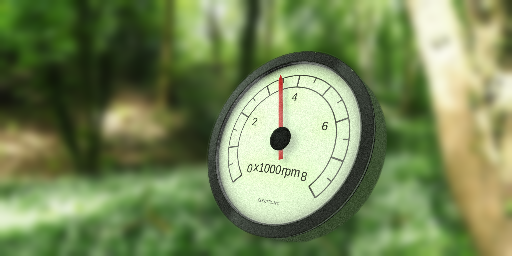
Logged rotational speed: 3500; rpm
